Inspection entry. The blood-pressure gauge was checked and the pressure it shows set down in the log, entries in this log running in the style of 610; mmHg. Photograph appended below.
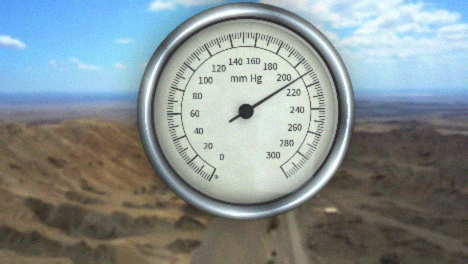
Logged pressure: 210; mmHg
